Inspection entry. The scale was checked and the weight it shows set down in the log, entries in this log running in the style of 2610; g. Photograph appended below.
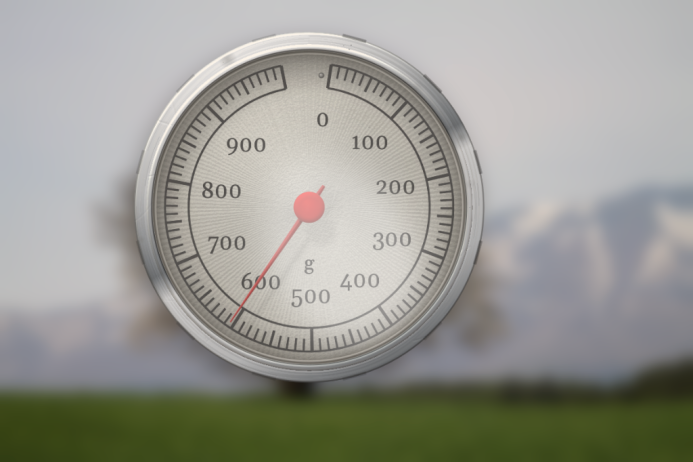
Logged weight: 605; g
